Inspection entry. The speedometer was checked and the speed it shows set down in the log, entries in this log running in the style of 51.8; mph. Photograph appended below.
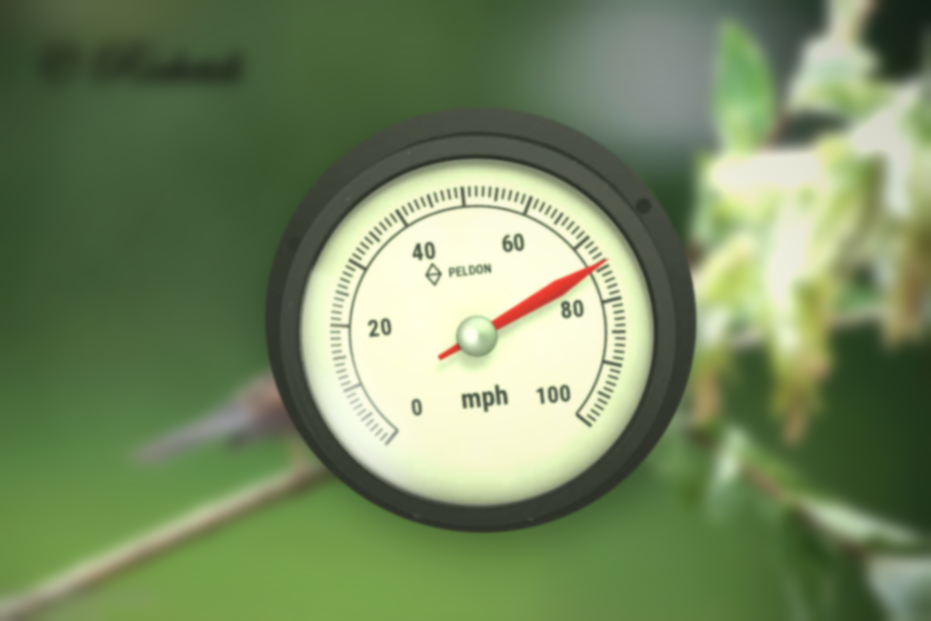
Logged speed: 74; mph
